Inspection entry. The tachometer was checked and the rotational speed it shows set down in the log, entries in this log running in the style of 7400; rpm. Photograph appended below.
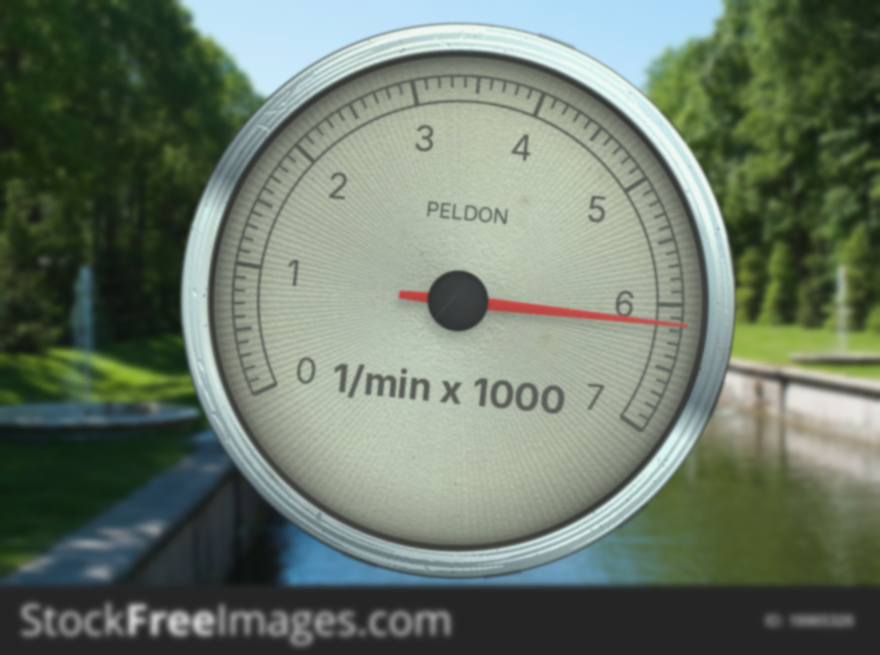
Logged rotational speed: 6150; rpm
